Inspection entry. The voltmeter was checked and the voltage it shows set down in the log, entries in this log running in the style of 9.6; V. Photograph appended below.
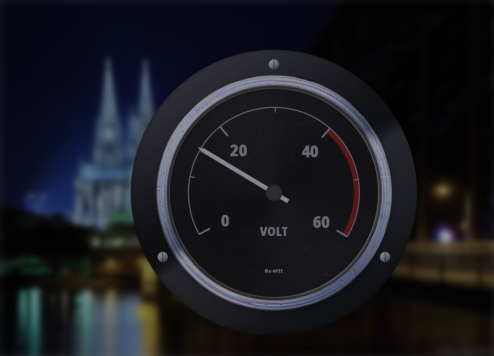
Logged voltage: 15; V
